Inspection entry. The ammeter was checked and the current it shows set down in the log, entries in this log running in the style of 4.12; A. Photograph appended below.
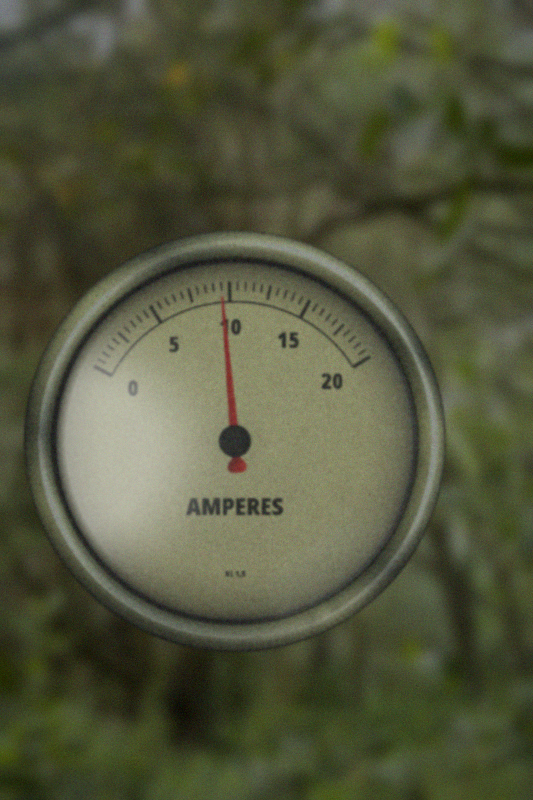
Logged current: 9.5; A
